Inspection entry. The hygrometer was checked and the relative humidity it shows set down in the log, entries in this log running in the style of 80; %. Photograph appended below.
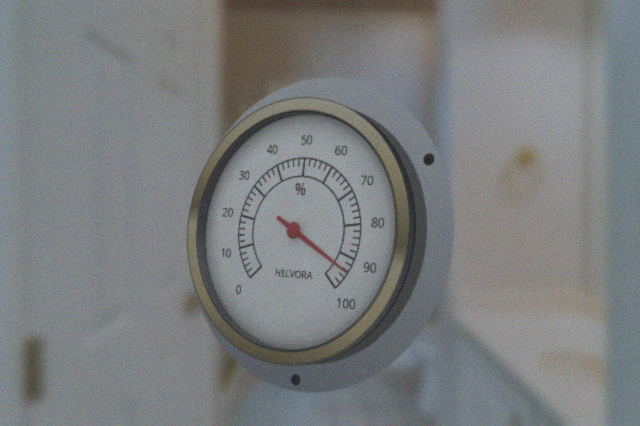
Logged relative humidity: 94; %
